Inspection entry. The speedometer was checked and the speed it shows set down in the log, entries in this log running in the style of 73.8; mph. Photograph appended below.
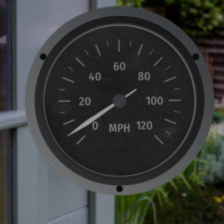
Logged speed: 5; mph
